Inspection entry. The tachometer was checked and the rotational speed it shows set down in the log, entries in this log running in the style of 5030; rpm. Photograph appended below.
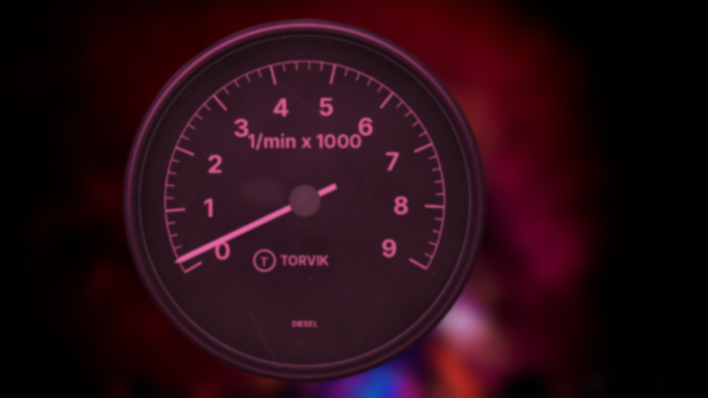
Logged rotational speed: 200; rpm
